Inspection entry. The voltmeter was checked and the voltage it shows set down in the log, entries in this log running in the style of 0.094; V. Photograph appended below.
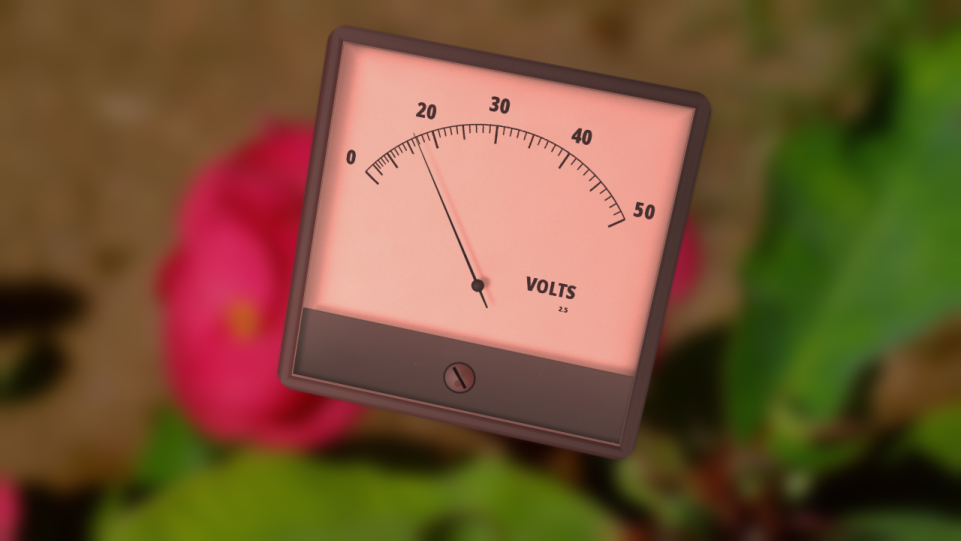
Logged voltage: 17; V
